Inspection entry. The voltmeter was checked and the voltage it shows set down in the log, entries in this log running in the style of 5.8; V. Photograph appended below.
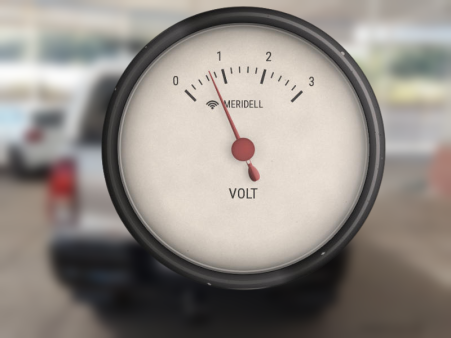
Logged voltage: 0.7; V
